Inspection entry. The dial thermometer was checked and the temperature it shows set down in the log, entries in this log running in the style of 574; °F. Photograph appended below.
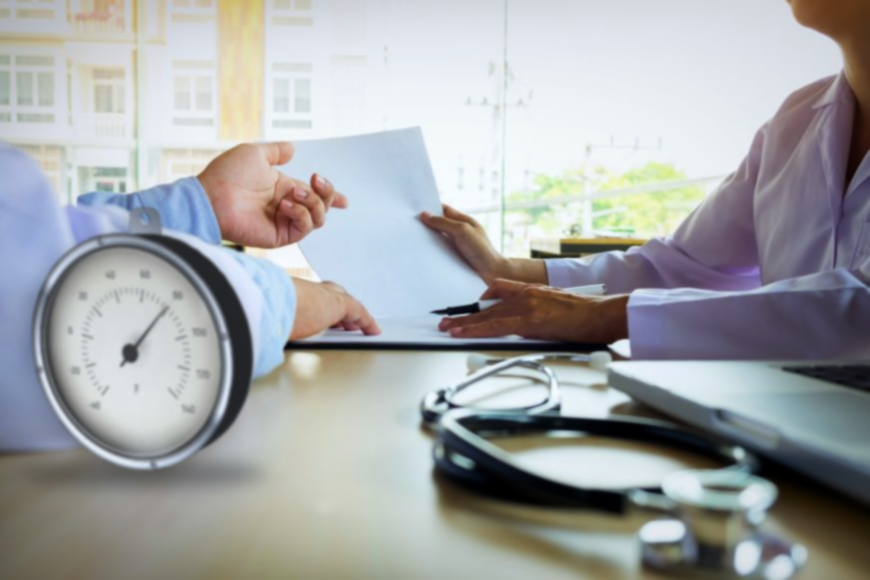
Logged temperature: 80; °F
